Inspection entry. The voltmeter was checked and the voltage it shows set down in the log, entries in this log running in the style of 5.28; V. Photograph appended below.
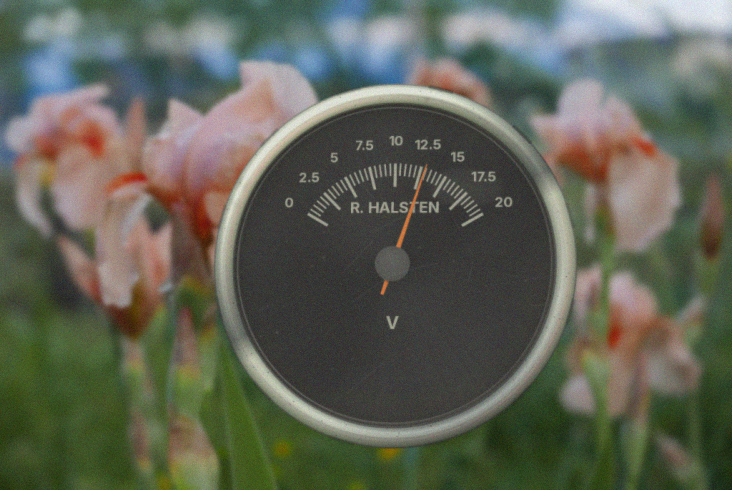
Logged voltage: 13; V
